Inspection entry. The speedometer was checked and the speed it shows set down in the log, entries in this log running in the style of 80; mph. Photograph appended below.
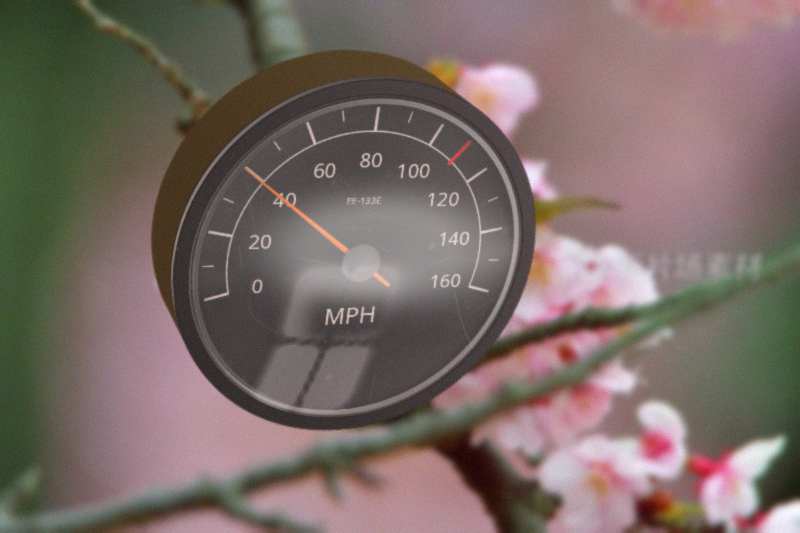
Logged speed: 40; mph
